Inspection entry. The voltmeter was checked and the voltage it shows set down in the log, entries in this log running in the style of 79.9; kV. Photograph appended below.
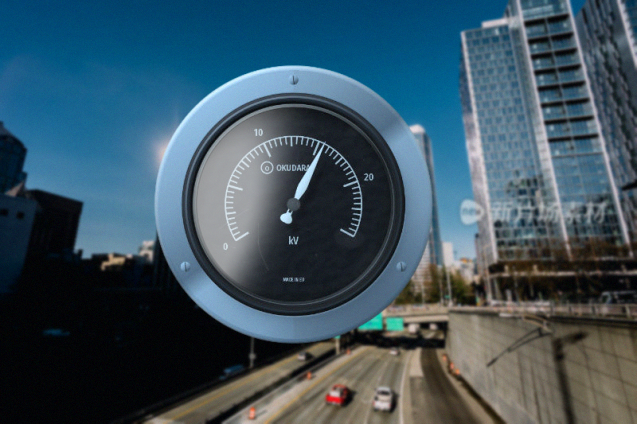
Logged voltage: 15.5; kV
